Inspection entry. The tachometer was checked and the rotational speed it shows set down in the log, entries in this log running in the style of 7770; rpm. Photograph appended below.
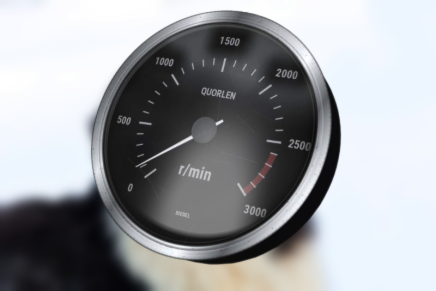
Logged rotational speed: 100; rpm
